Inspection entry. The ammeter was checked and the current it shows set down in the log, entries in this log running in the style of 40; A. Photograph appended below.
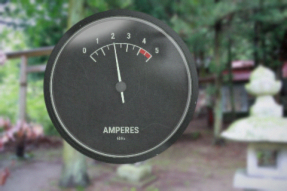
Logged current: 2; A
